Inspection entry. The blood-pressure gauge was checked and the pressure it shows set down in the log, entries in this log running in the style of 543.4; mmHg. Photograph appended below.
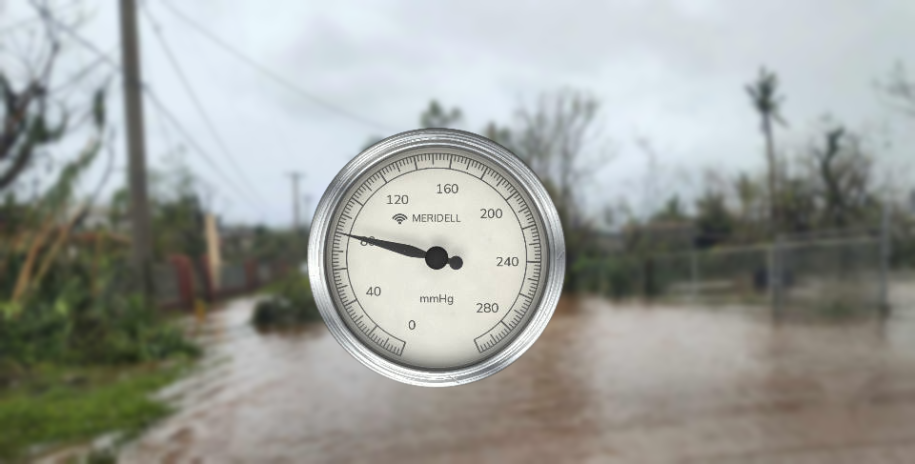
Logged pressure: 80; mmHg
